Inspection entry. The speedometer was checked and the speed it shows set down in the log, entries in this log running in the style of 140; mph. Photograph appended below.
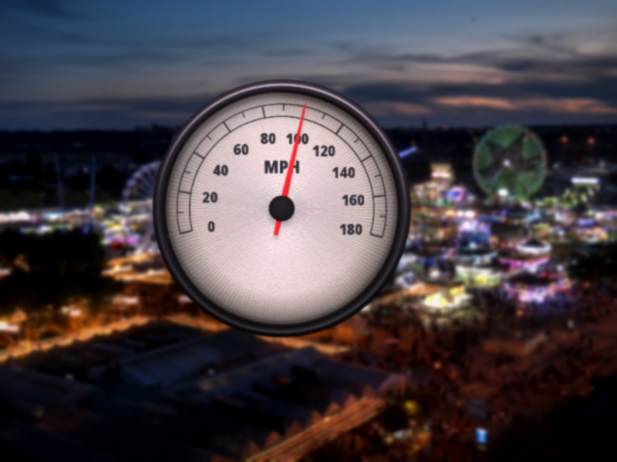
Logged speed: 100; mph
